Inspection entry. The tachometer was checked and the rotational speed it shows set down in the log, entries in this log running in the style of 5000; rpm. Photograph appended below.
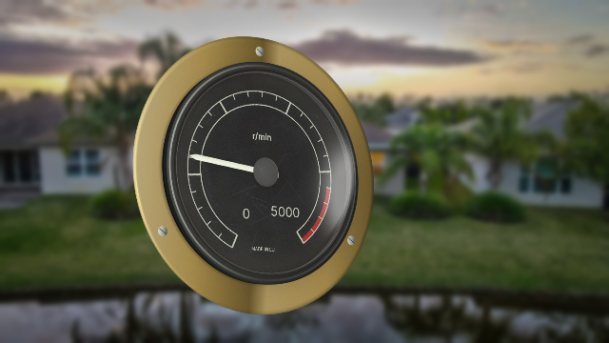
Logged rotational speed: 1200; rpm
